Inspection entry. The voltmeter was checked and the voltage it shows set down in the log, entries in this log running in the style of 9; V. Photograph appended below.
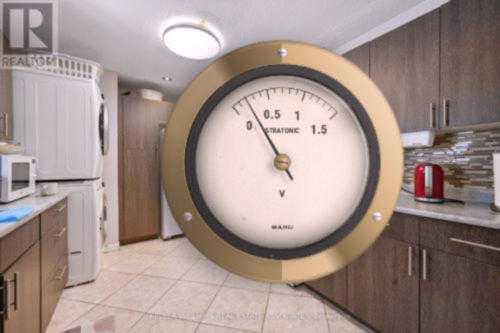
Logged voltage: 0.2; V
